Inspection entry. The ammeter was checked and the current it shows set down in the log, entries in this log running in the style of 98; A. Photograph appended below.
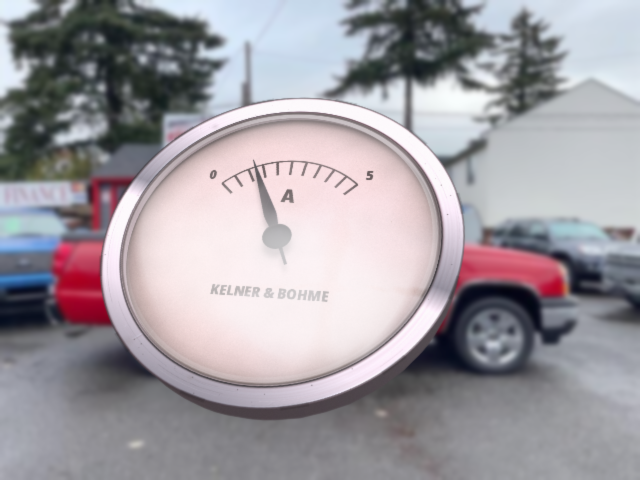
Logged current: 1.25; A
